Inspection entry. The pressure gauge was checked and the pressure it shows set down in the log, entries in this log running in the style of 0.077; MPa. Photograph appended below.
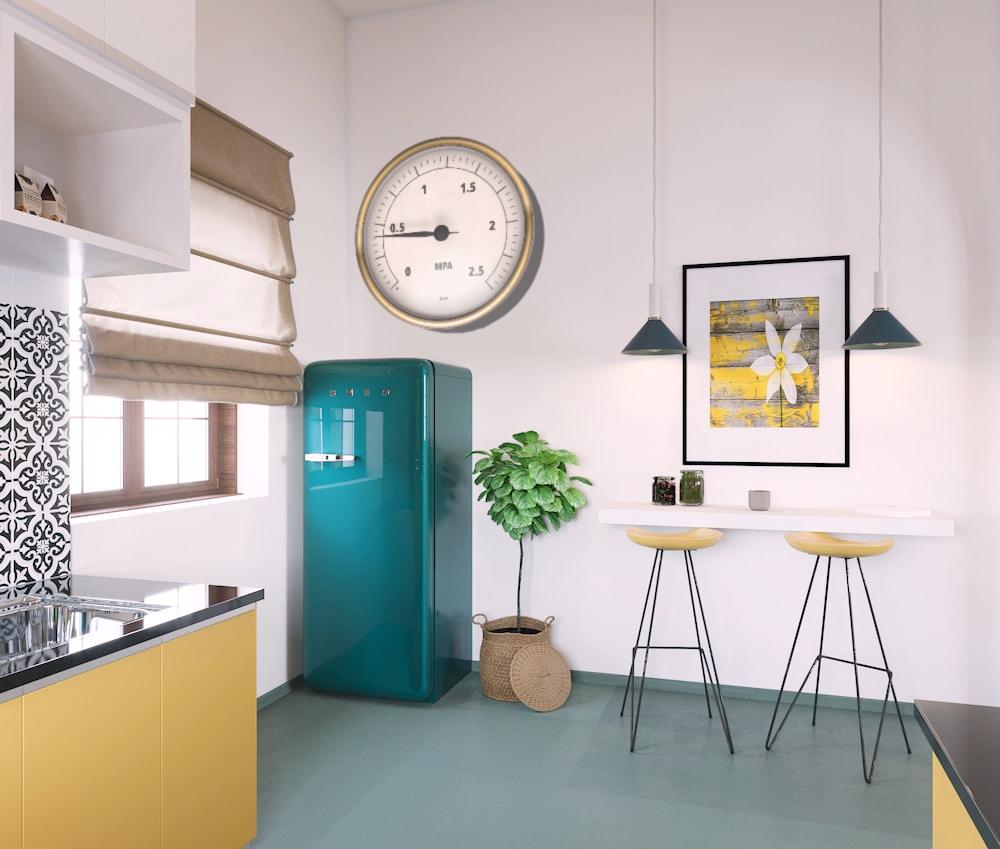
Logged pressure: 0.4; MPa
